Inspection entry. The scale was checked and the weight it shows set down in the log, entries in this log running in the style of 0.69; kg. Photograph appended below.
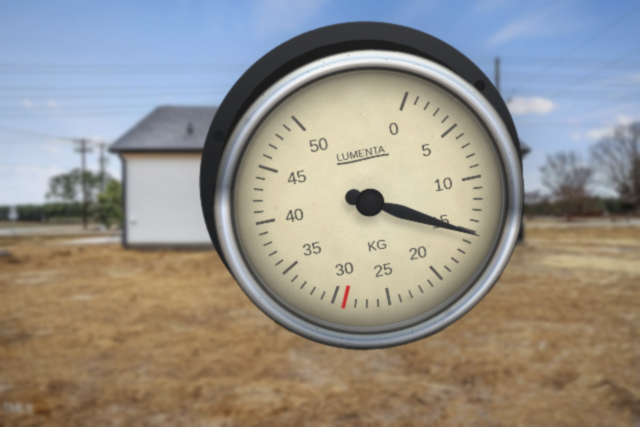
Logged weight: 15; kg
